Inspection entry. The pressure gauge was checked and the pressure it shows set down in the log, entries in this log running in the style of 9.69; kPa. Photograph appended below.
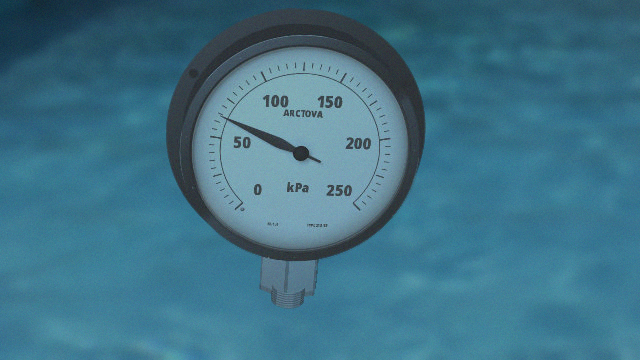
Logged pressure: 65; kPa
